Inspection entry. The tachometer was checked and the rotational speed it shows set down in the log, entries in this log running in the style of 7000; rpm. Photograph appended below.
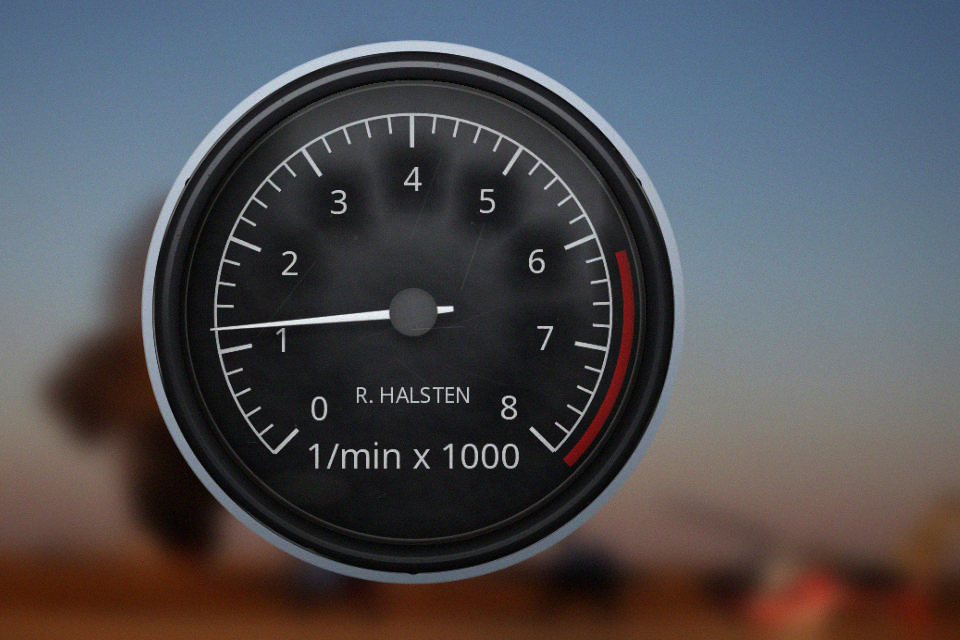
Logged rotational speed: 1200; rpm
